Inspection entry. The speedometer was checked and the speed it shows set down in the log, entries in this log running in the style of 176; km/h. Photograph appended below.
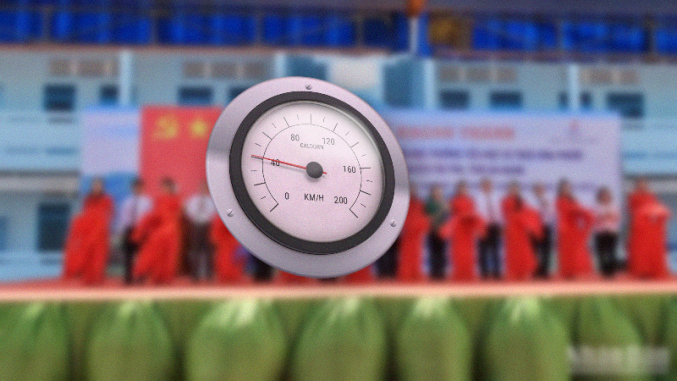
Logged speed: 40; km/h
